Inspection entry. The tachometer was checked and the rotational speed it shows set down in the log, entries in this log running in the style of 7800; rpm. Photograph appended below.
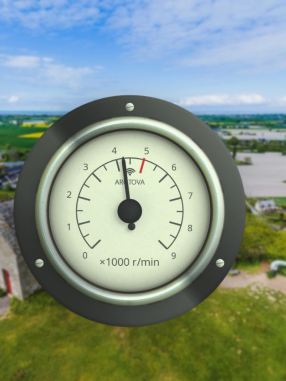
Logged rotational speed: 4250; rpm
